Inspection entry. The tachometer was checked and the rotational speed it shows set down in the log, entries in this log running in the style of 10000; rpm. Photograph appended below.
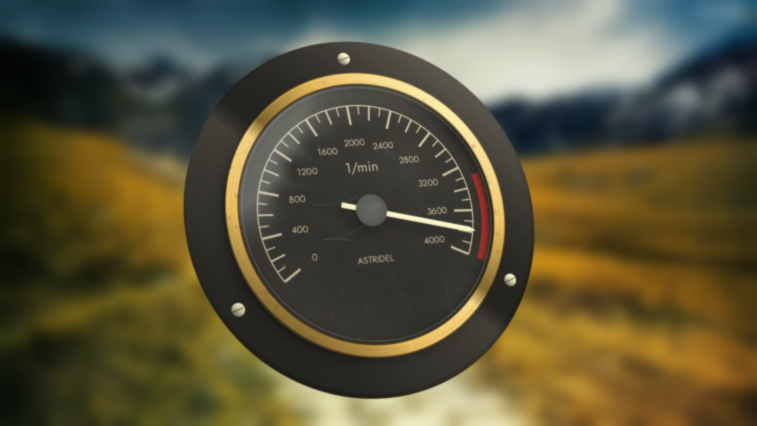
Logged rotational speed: 3800; rpm
